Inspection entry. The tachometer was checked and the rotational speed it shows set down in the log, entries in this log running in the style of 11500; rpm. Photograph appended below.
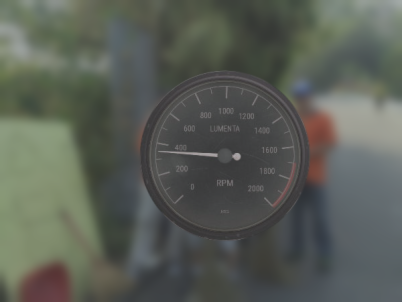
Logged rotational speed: 350; rpm
